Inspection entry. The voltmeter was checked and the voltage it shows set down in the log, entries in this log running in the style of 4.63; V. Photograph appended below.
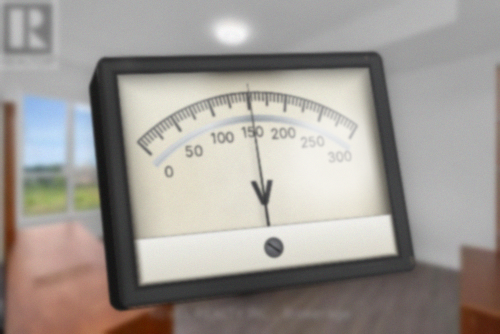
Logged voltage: 150; V
